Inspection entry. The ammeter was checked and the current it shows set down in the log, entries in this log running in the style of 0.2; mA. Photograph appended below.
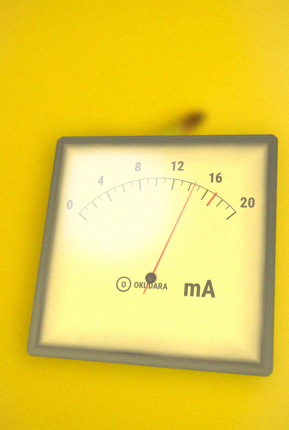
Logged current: 14.5; mA
